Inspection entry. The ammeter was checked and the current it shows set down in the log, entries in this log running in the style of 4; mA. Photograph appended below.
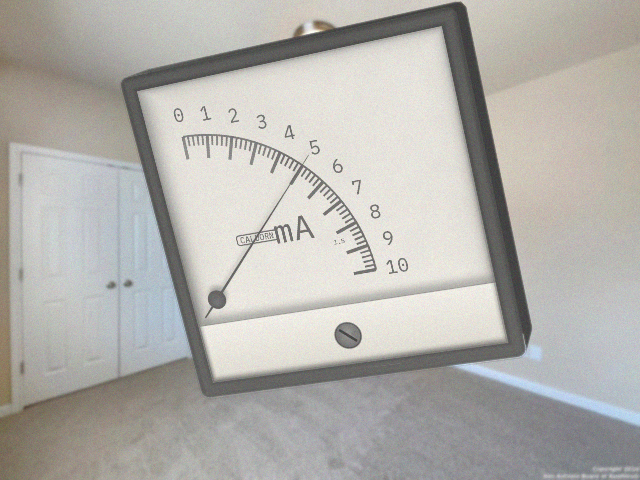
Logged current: 5; mA
